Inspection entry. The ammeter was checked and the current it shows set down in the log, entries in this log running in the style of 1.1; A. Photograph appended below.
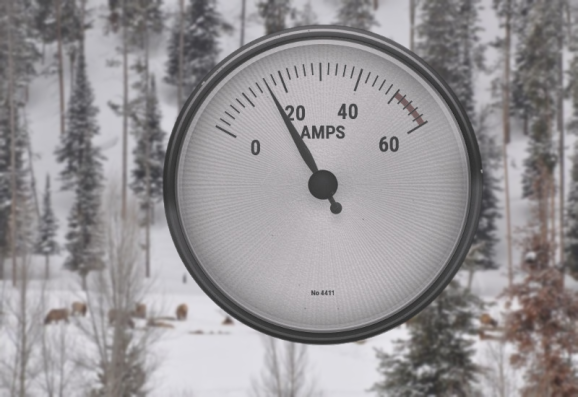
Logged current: 16; A
